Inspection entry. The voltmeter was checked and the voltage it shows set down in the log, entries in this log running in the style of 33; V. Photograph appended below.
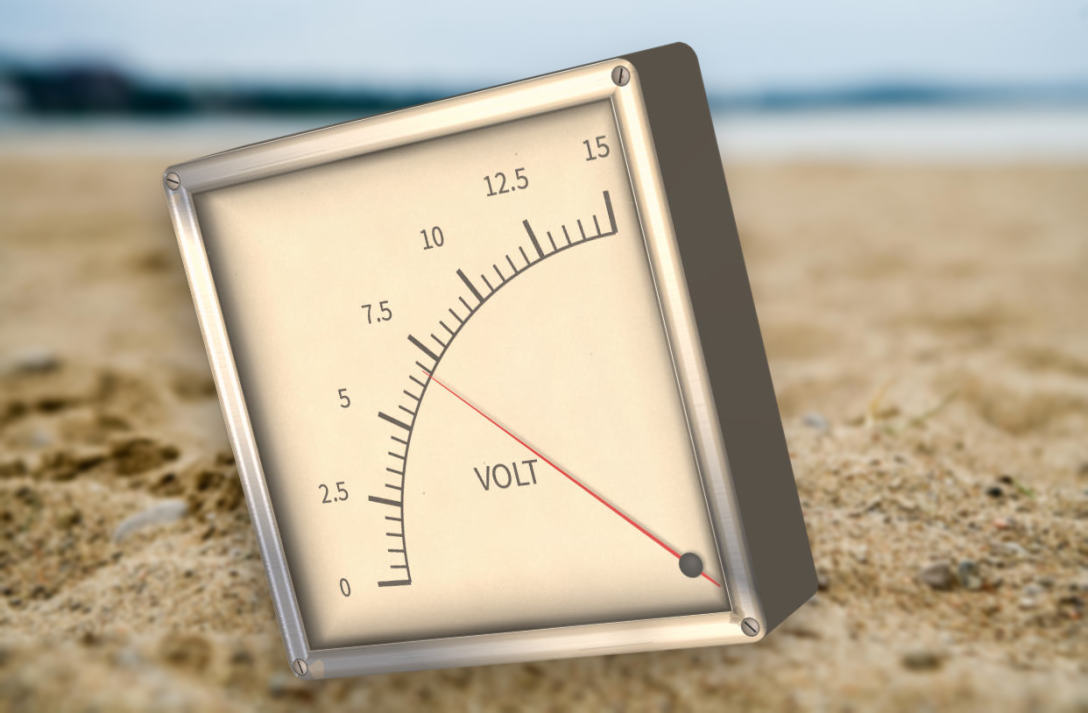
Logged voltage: 7; V
